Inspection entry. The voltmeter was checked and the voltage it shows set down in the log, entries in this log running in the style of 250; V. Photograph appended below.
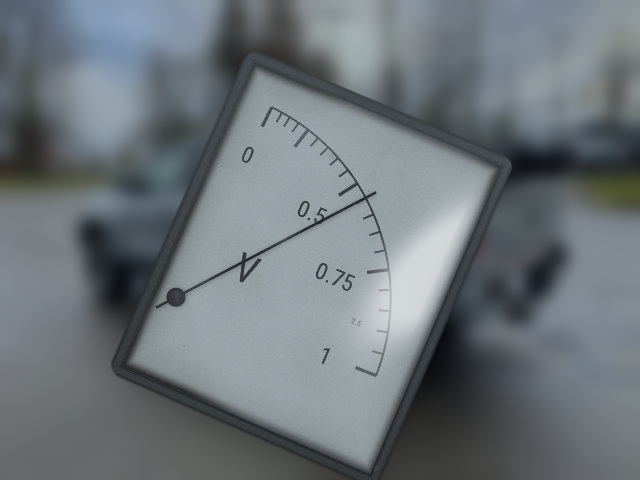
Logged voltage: 0.55; V
